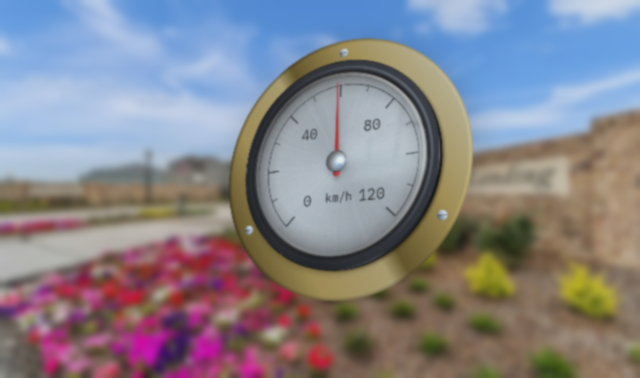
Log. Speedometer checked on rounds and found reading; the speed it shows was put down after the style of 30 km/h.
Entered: 60 km/h
